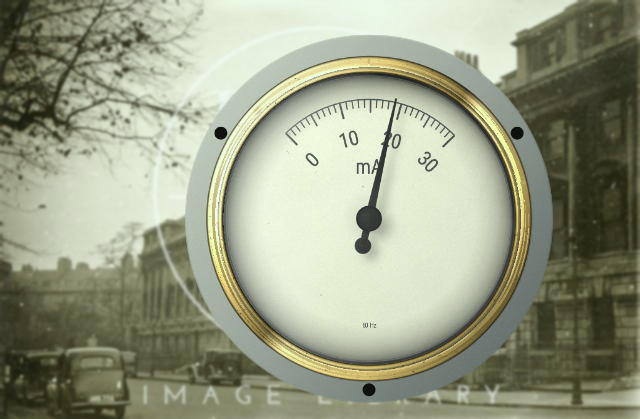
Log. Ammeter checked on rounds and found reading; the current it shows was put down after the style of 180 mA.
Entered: 19 mA
